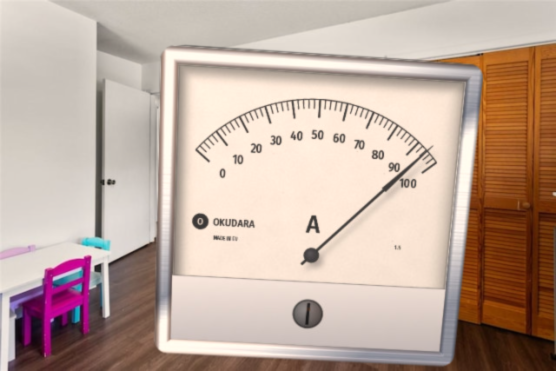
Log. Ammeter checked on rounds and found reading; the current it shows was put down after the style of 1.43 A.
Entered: 94 A
